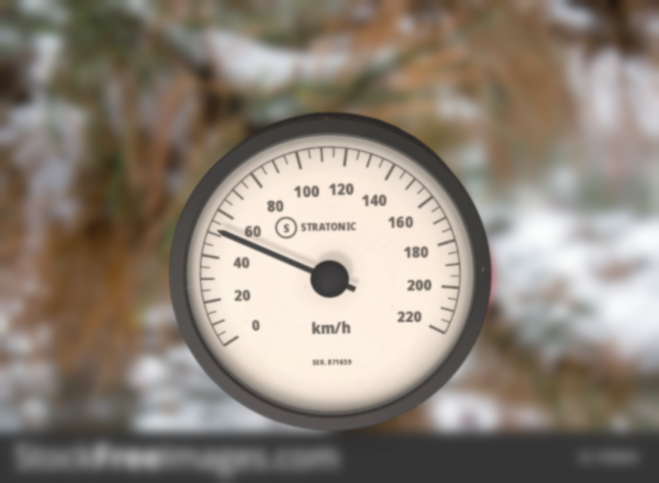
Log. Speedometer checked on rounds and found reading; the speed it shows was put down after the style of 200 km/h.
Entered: 52.5 km/h
